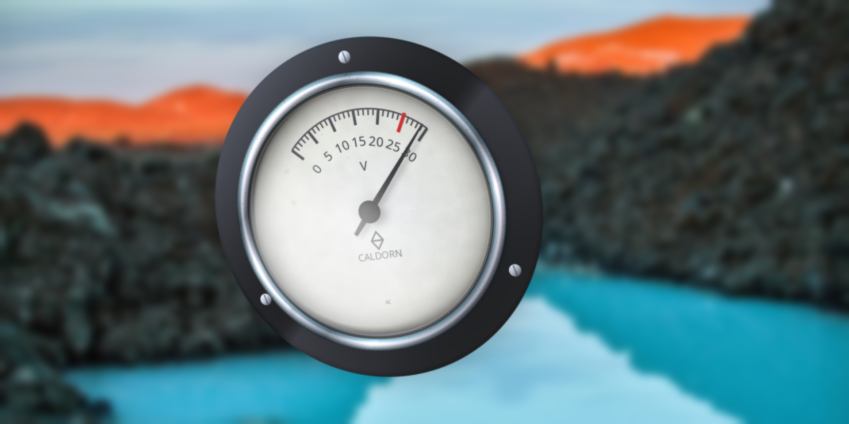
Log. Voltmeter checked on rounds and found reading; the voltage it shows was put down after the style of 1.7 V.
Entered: 29 V
